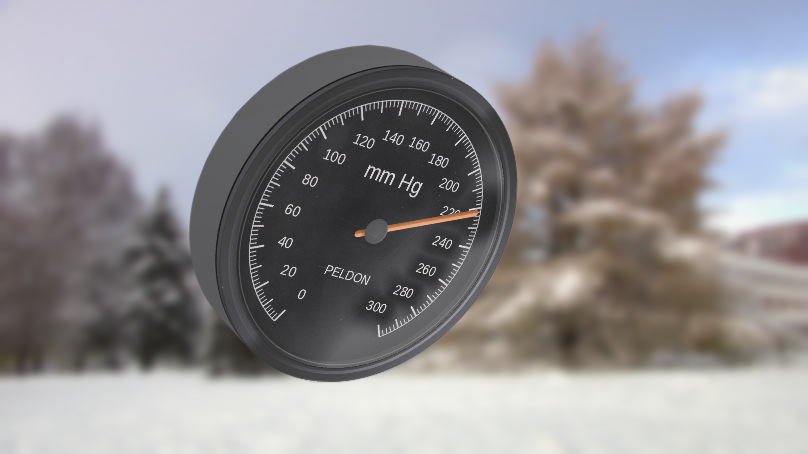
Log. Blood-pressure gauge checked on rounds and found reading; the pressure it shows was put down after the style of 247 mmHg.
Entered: 220 mmHg
